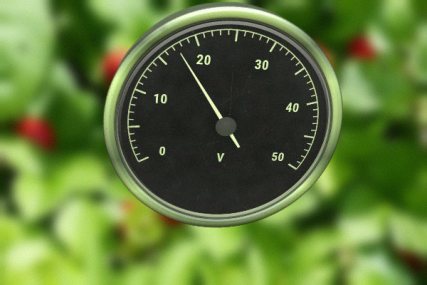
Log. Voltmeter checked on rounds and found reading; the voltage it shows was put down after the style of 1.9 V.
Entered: 17.5 V
